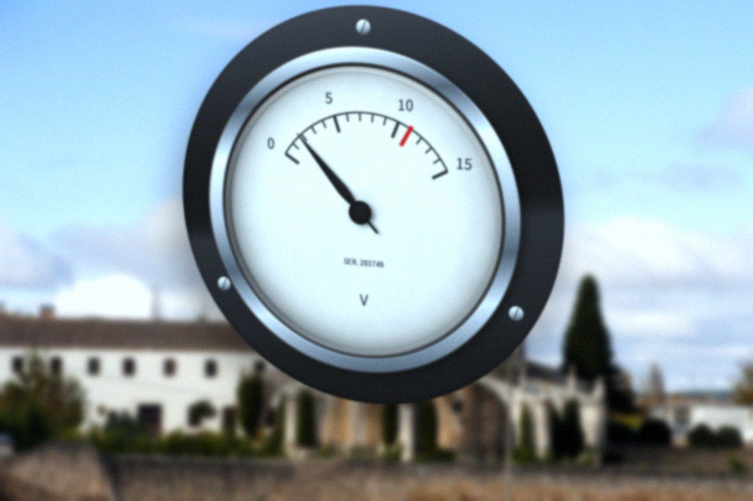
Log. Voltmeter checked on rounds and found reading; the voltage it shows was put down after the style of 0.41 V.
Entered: 2 V
